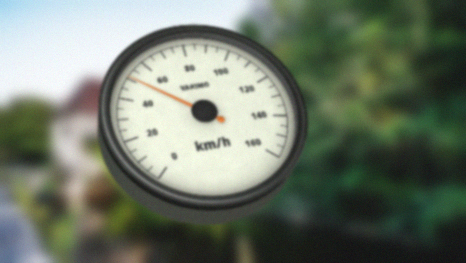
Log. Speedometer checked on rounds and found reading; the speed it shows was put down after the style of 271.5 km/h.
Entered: 50 km/h
